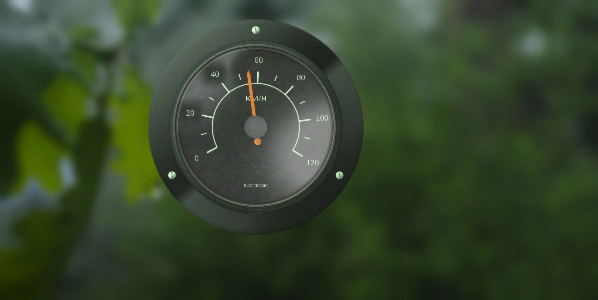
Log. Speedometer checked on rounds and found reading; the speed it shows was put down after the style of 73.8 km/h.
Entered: 55 km/h
